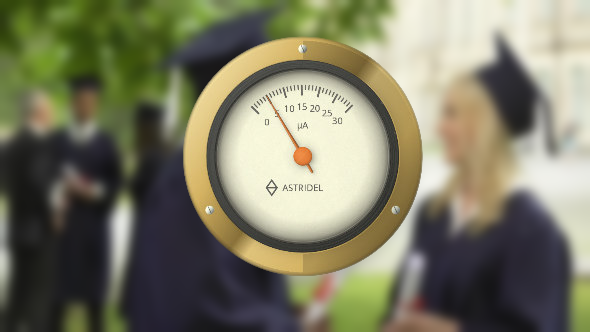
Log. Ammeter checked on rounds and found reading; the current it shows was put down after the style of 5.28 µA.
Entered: 5 µA
